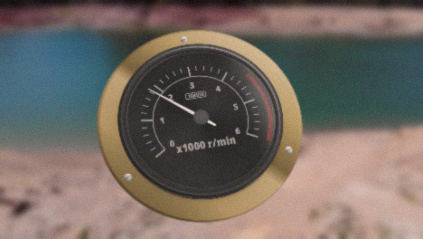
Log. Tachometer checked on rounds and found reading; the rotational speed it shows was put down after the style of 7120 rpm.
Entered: 1800 rpm
